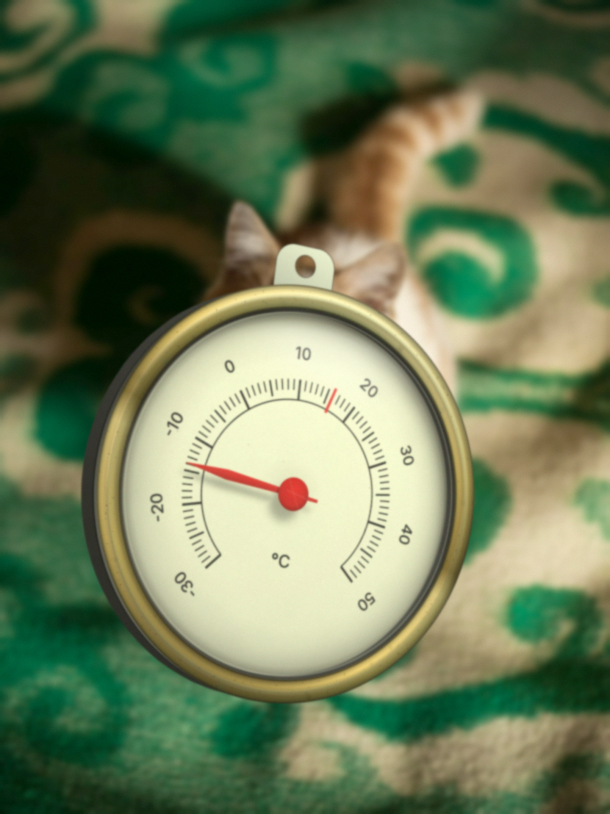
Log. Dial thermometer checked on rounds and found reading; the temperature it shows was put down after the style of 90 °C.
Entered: -14 °C
